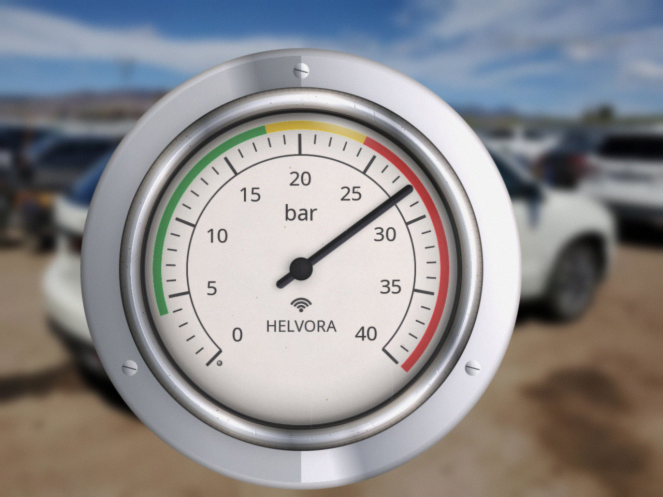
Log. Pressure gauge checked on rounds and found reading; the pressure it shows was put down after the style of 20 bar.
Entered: 28 bar
